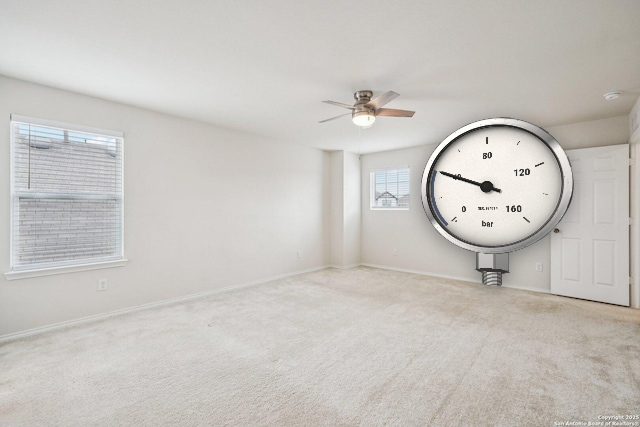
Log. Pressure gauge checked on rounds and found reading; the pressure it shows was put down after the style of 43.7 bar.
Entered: 40 bar
